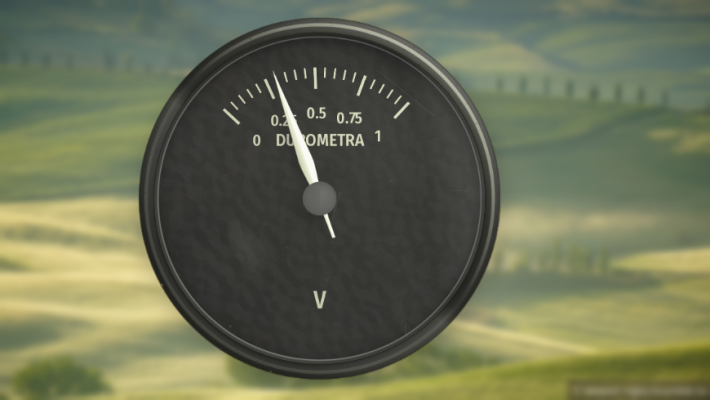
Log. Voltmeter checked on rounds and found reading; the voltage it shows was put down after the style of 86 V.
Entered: 0.3 V
